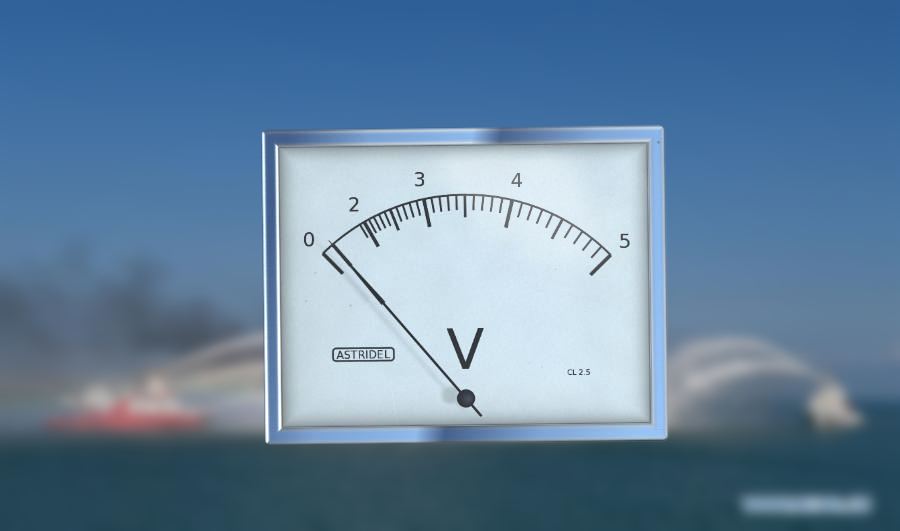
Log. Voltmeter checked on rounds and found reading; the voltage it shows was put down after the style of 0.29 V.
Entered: 1 V
